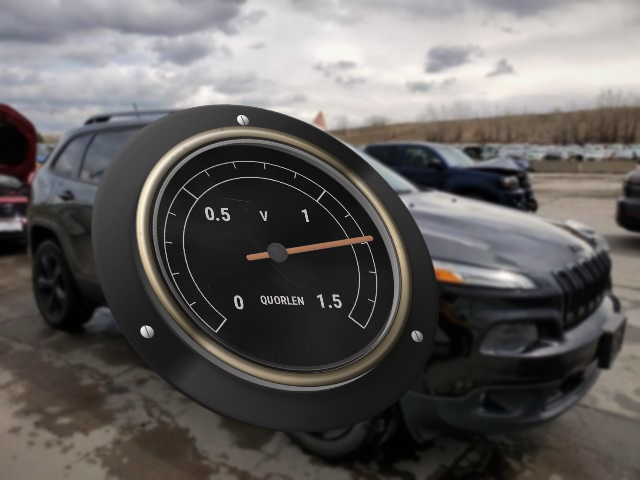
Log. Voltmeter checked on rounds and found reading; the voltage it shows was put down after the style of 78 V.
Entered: 1.2 V
